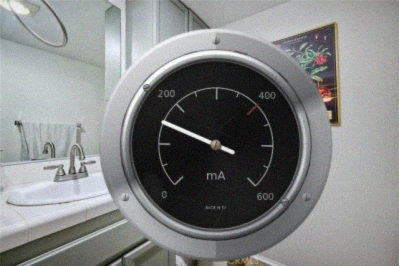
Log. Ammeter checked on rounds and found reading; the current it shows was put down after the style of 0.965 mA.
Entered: 150 mA
